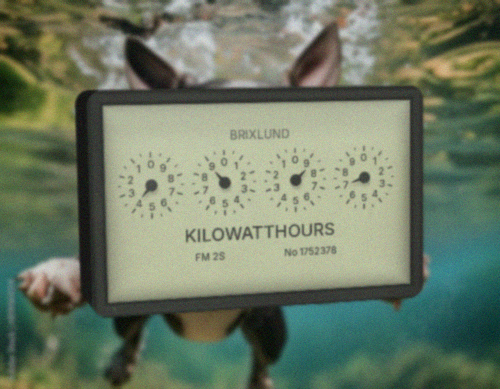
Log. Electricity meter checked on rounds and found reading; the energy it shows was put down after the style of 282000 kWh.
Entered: 3887 kWh
